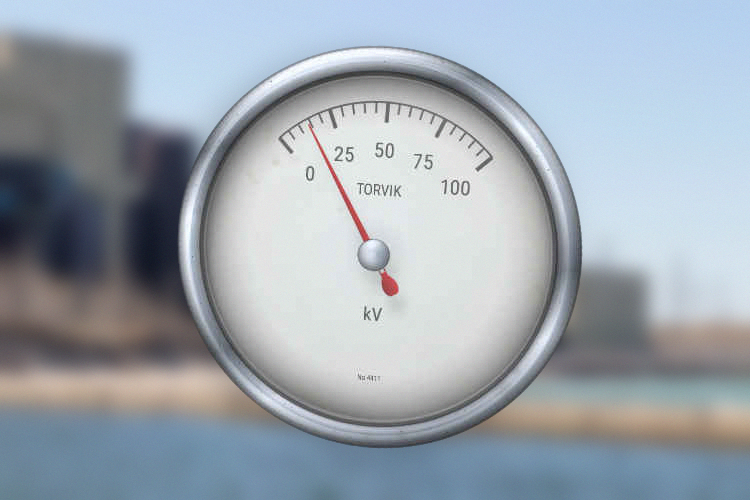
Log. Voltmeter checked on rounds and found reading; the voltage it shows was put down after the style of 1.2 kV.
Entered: 15 kV
